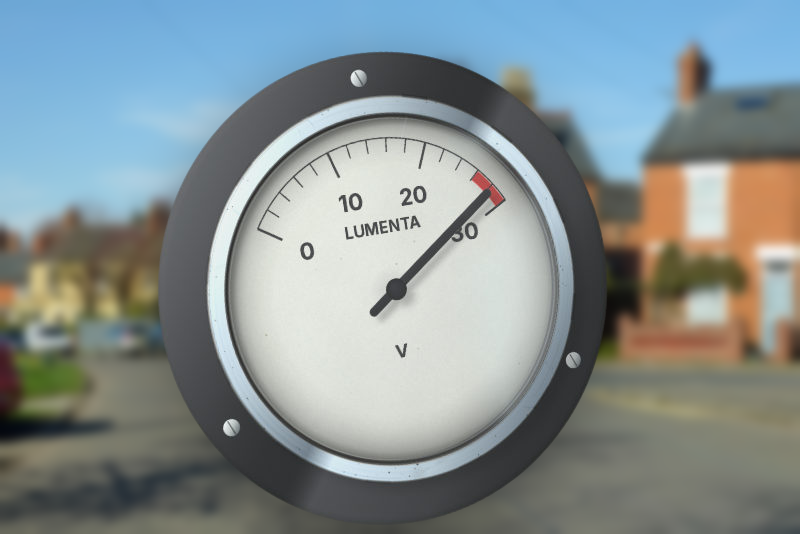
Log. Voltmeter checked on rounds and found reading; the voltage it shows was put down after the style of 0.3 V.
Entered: 28 V
